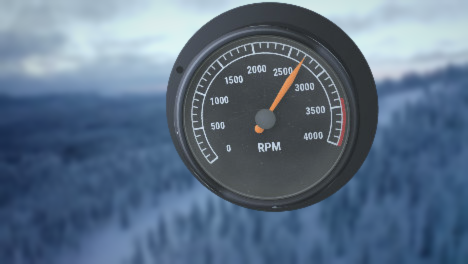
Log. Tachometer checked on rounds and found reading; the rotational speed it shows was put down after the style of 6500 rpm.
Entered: 2700 rpm
